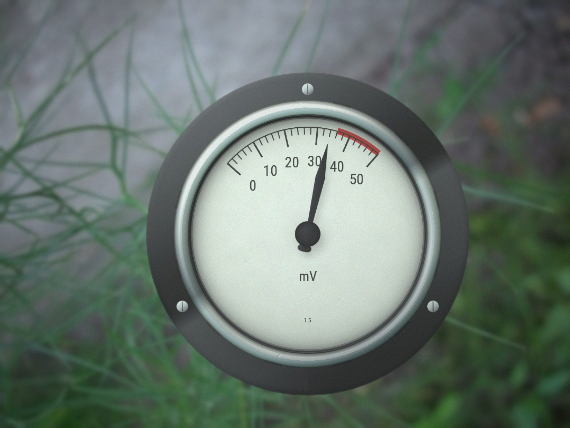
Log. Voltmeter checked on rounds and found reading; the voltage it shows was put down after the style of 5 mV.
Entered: 34 mV
